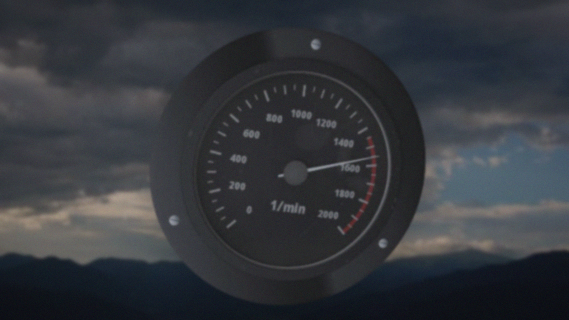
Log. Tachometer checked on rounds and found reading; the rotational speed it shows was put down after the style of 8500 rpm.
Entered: 1550 rpm
